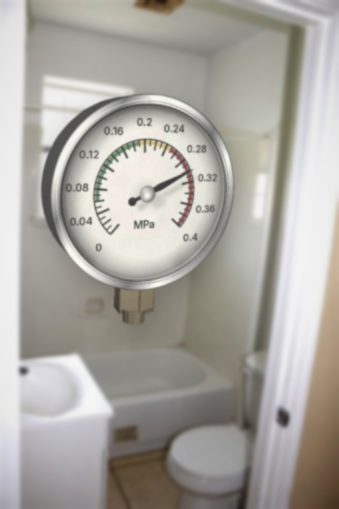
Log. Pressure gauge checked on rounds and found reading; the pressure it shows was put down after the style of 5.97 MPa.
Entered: 0.3 MPa
